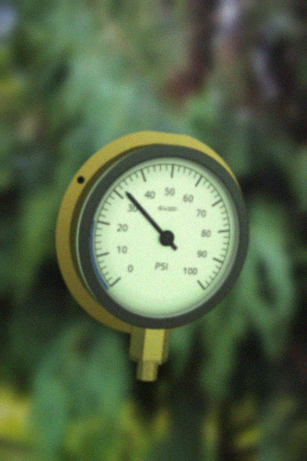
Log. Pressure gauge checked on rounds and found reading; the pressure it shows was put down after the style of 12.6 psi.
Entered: 32 psi
